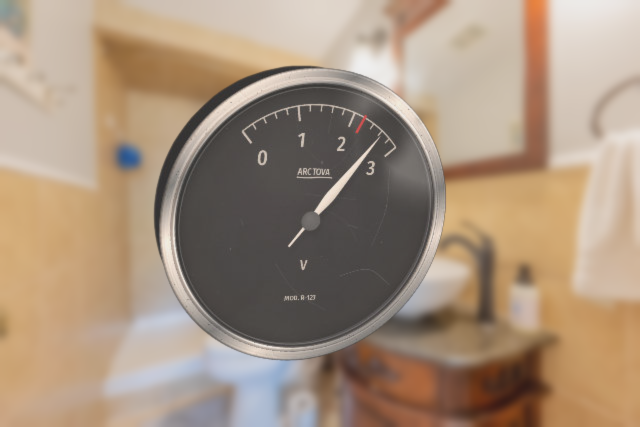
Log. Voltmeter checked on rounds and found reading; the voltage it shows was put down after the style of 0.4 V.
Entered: 2.6 V
